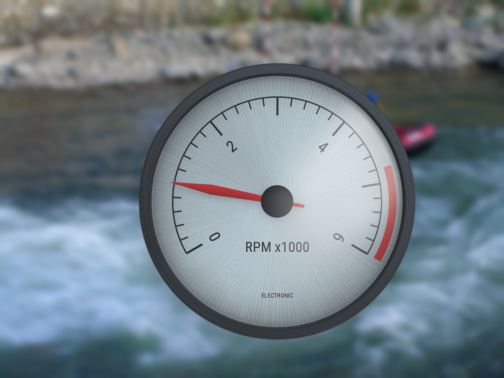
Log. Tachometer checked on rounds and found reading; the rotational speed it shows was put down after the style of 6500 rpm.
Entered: 1000 rpm
